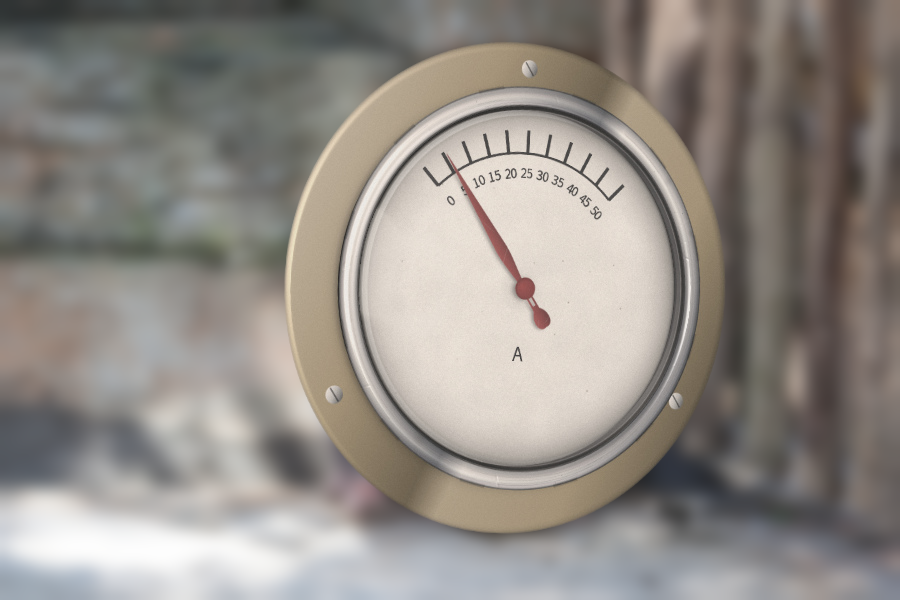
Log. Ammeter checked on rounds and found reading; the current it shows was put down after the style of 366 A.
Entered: 5 A
